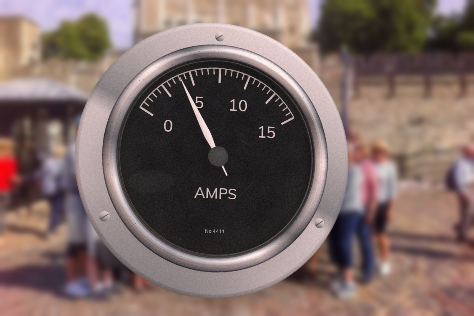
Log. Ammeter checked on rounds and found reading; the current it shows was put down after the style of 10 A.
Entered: 4 A
